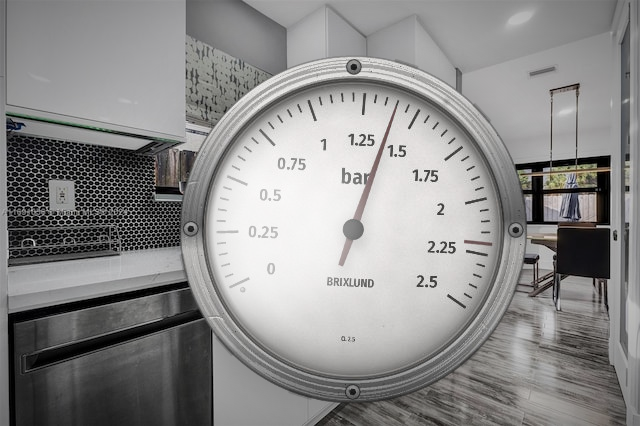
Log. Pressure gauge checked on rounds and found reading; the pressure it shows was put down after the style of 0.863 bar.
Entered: 1.4 bar
